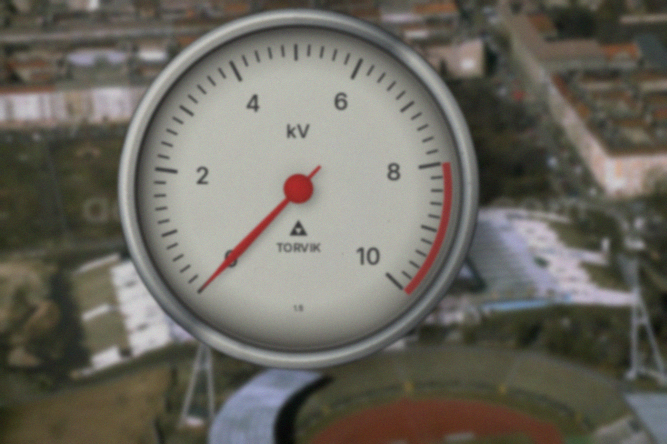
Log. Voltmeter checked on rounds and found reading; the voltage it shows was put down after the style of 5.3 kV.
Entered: 0 kV
